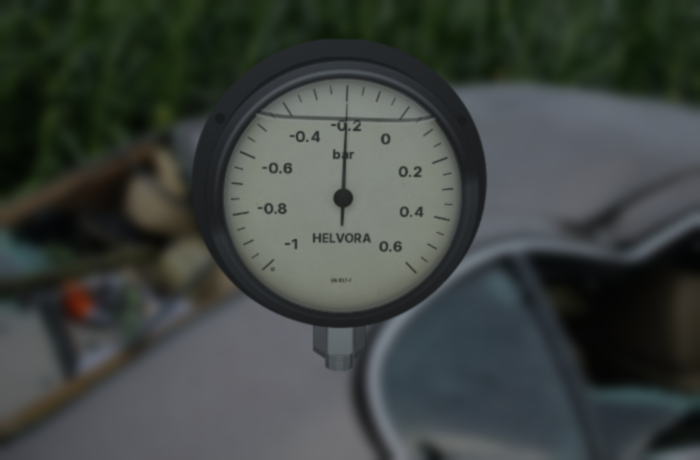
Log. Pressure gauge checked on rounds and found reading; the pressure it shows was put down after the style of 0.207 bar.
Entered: -0.2 bar
